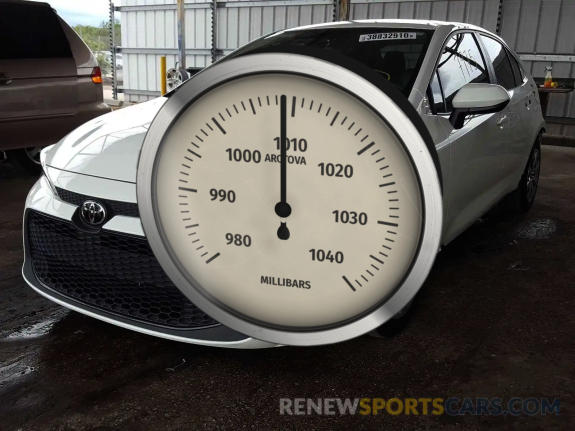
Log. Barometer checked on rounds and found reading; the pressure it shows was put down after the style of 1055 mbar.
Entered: 1009 mbar
